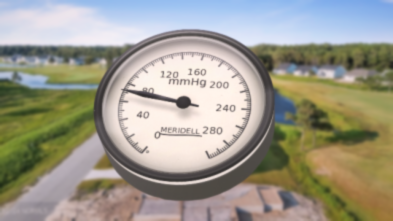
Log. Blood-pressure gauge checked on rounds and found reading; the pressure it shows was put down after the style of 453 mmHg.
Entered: 70 mmHg
